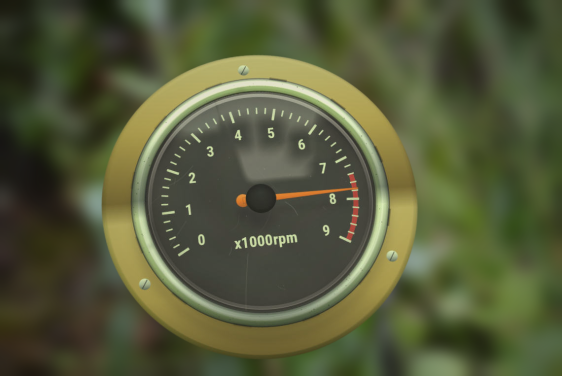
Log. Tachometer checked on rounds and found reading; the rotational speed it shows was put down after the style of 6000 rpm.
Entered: 7800 rpm
